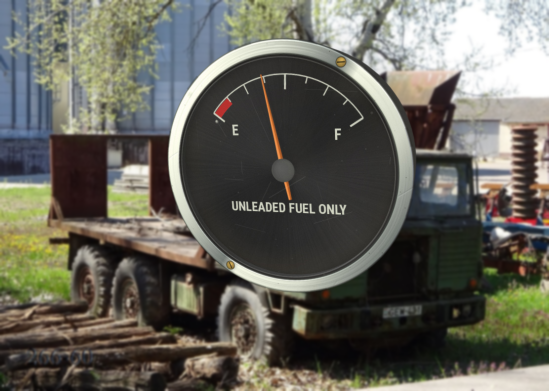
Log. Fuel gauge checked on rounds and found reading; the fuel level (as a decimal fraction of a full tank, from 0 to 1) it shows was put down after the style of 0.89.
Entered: 0.375
